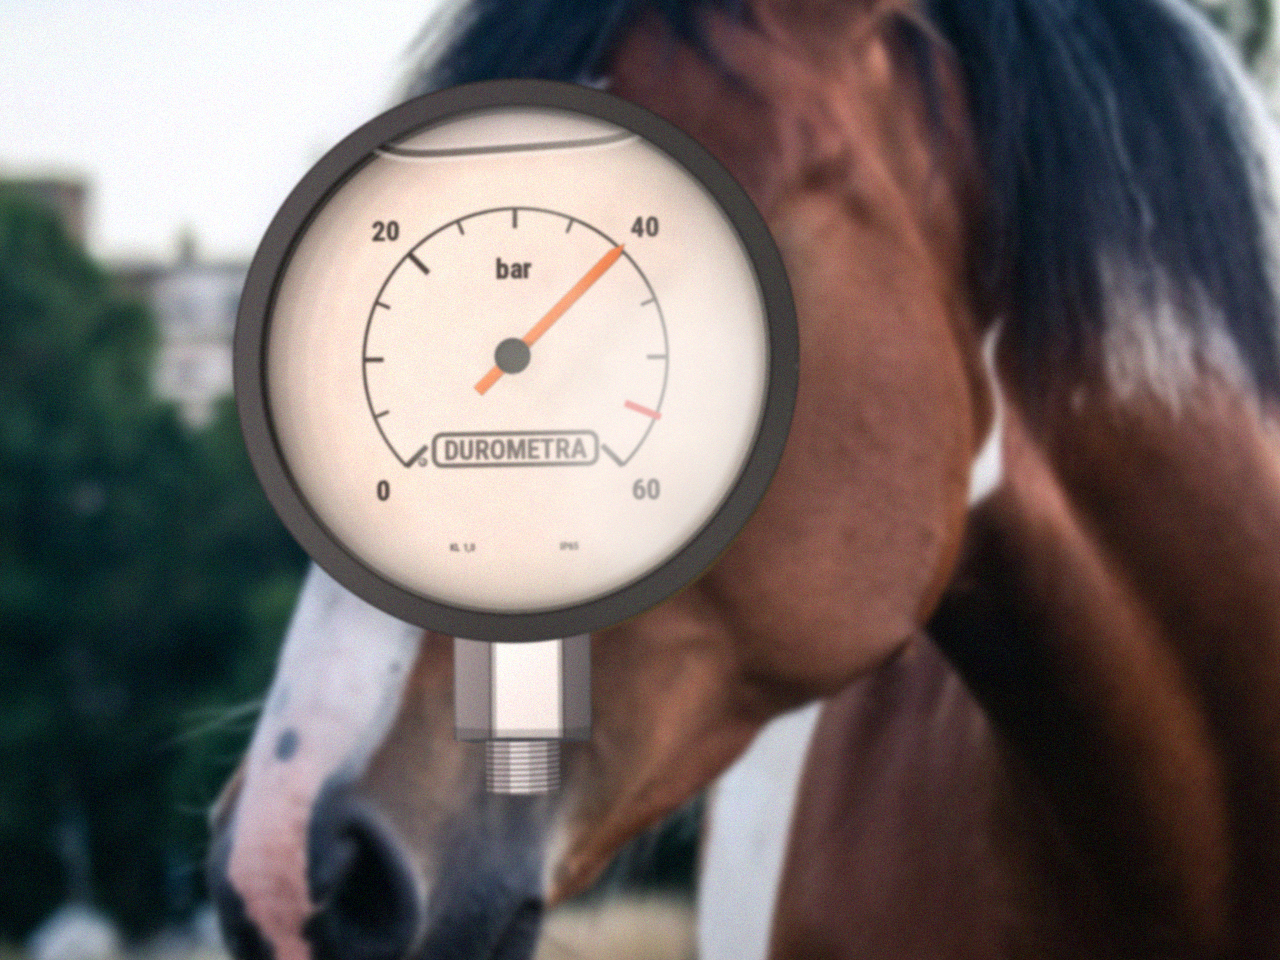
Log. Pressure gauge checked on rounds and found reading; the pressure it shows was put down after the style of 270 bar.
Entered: 40 bar
